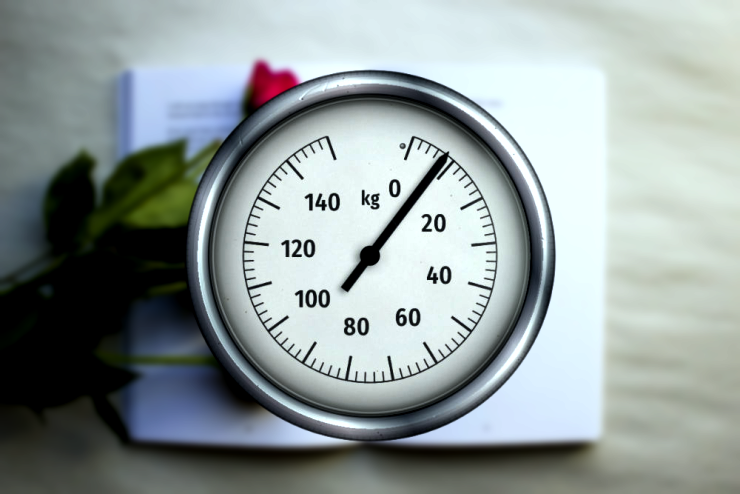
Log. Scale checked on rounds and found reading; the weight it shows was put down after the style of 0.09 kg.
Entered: 8 kg
